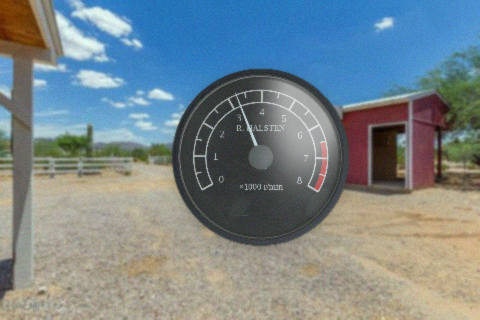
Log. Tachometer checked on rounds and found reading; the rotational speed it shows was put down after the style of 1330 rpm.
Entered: 3250 rpm
